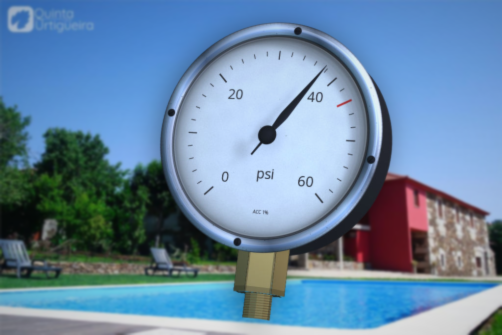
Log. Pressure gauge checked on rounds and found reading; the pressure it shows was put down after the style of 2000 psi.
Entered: 38 psi
